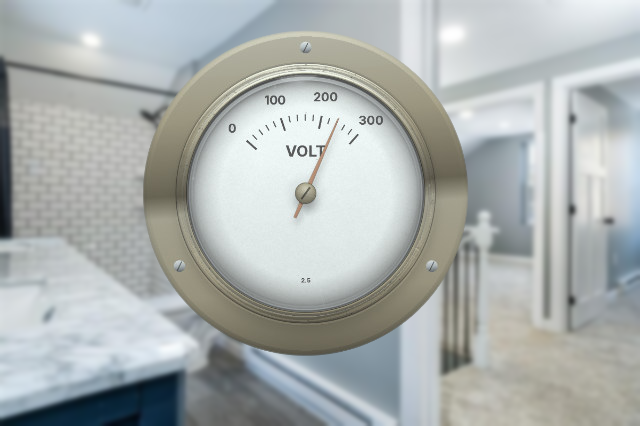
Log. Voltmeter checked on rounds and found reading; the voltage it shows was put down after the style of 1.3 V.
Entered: 240 V
